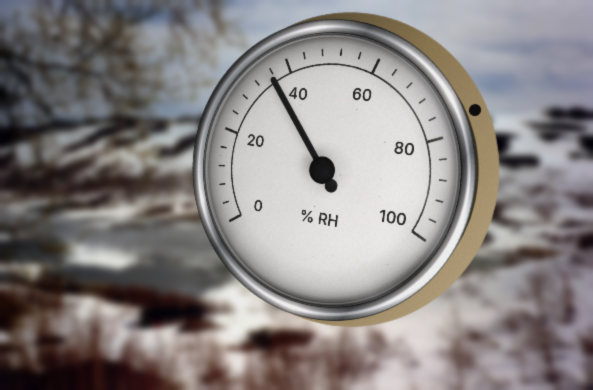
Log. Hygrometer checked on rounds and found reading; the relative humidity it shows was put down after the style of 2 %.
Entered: 36 %
